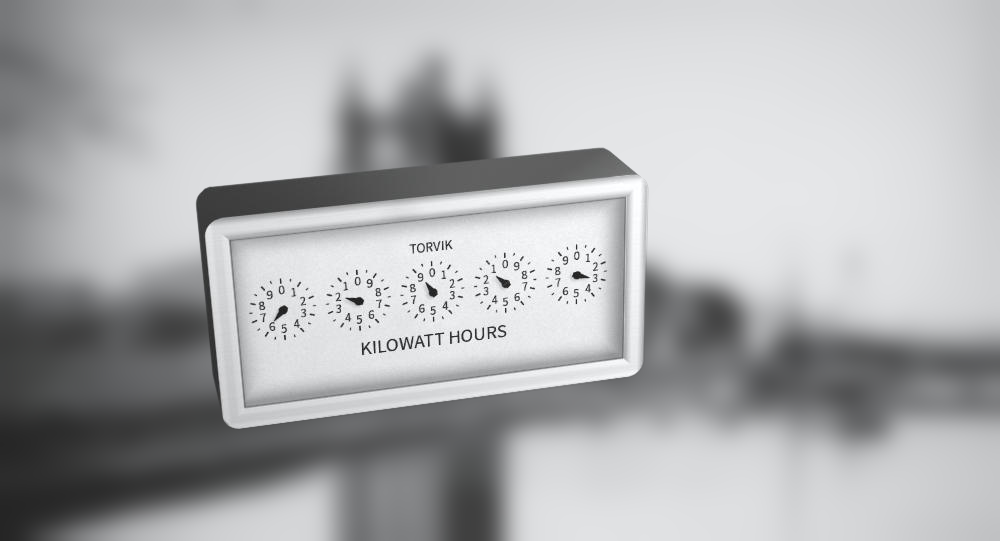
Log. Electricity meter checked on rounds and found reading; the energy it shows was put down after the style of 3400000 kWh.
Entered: 61913 kWh
